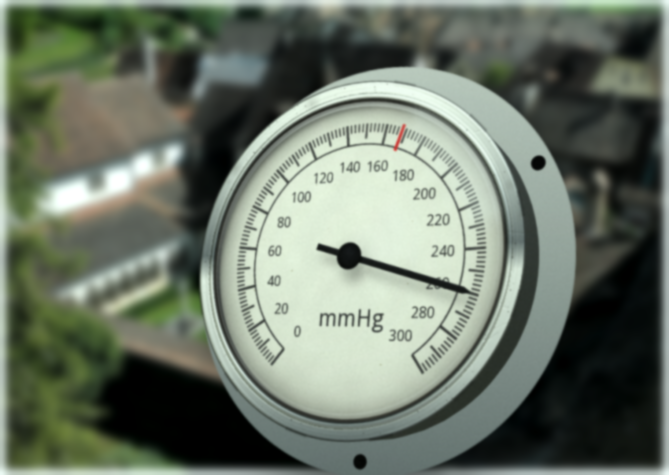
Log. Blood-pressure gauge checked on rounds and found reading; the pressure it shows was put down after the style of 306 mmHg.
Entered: 260 mmHg
